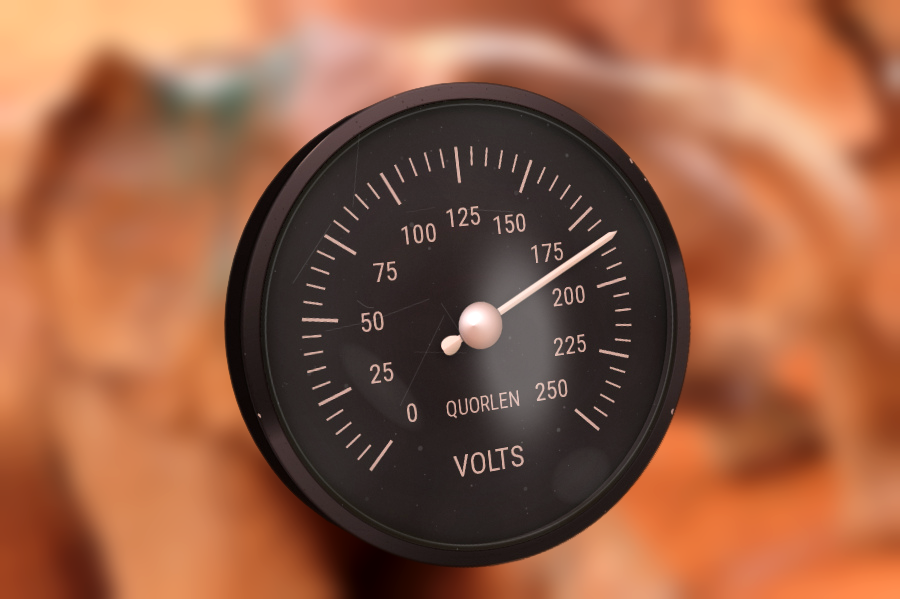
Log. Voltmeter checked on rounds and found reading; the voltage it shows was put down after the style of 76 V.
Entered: 185 V
